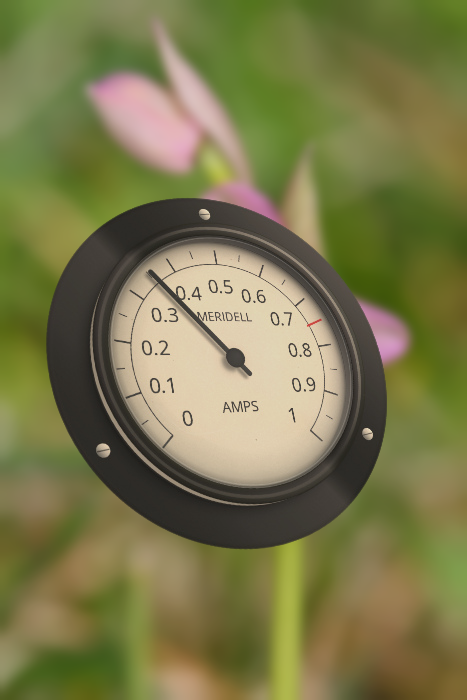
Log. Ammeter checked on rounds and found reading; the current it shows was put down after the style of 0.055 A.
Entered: 0.35 A
